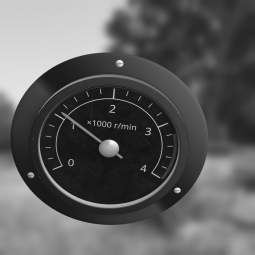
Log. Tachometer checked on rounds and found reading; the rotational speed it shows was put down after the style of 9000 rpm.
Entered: 1100 rpm
